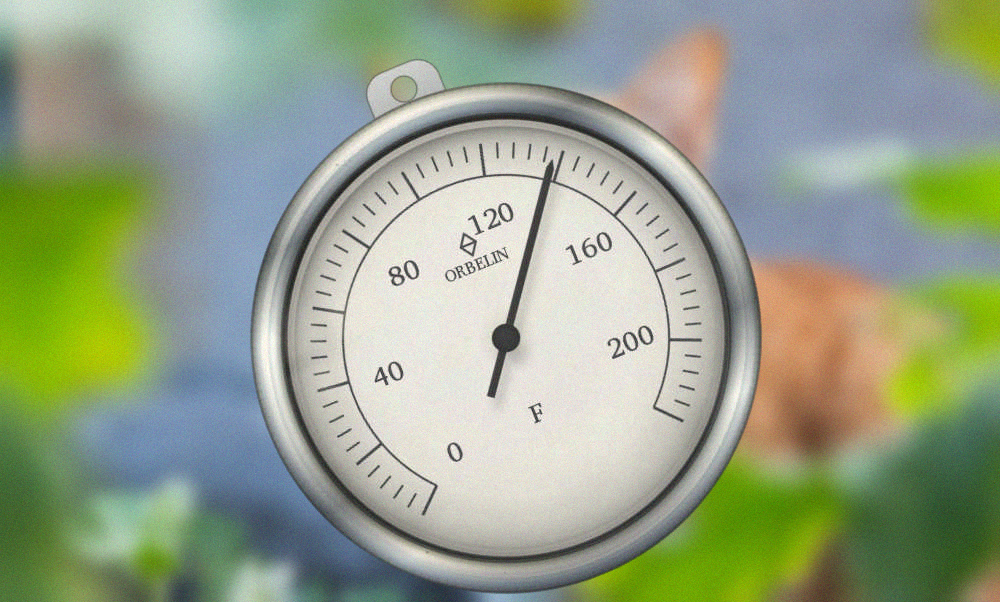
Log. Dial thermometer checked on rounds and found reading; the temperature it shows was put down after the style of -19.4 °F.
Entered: 138 °F
